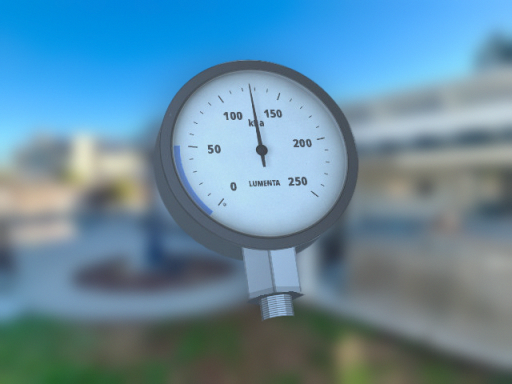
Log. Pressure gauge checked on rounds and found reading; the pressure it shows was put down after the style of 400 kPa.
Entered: 125 kPa
